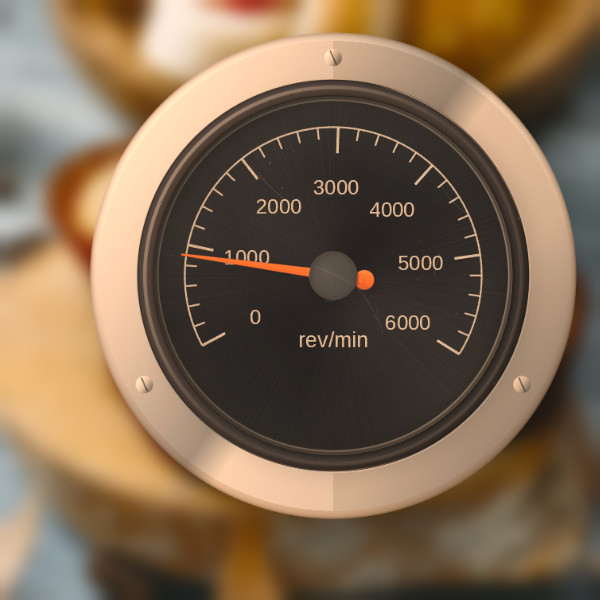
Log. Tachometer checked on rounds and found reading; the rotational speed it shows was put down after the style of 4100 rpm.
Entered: 900 rpm
